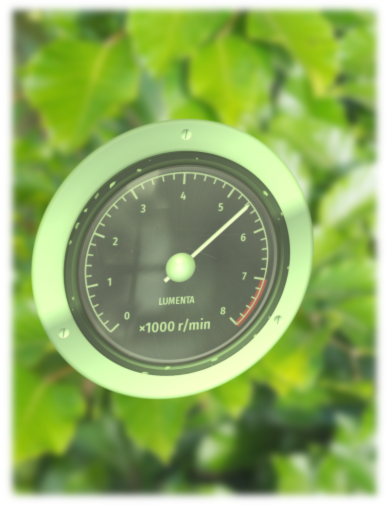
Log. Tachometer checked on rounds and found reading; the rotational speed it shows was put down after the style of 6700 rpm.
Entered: 5400 rpm
